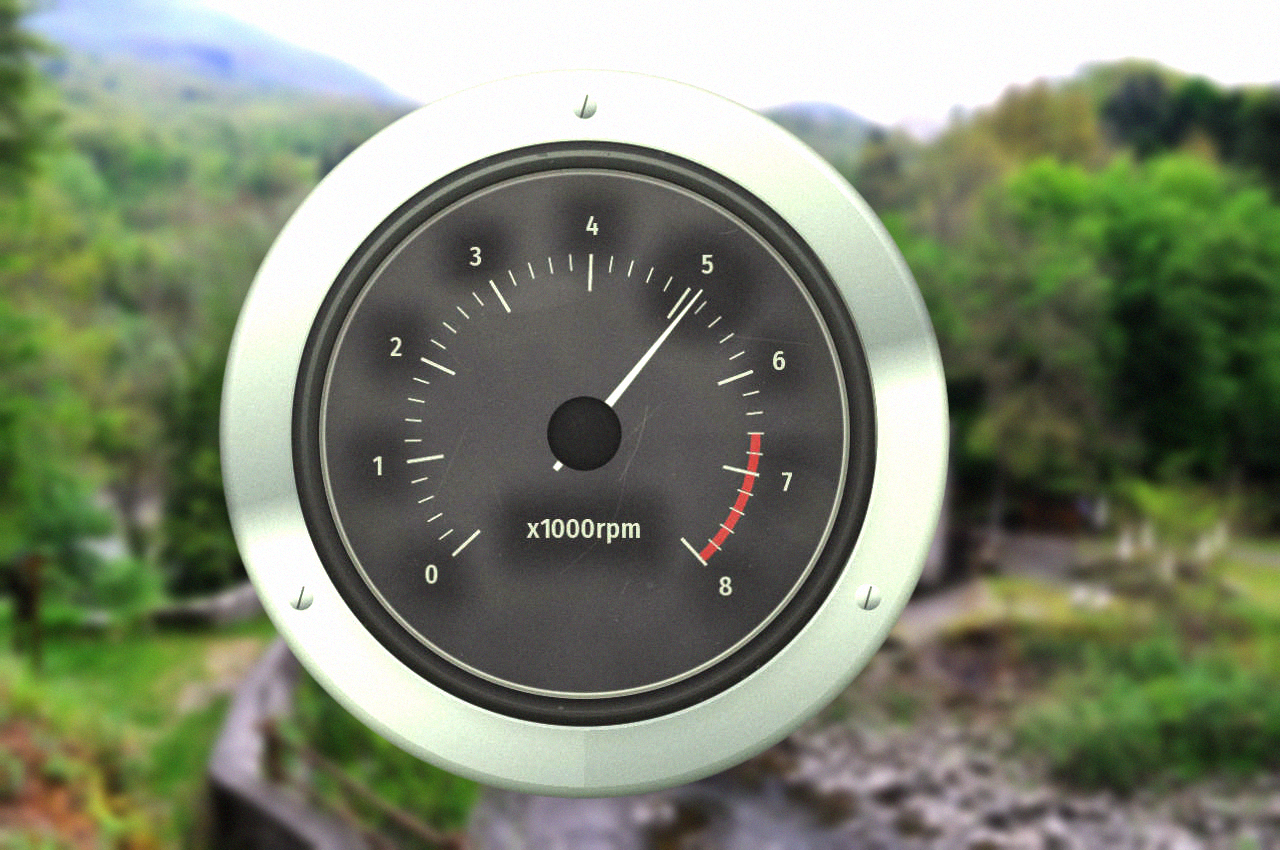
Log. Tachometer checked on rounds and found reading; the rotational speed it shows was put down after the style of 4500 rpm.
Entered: 5100 rpm
